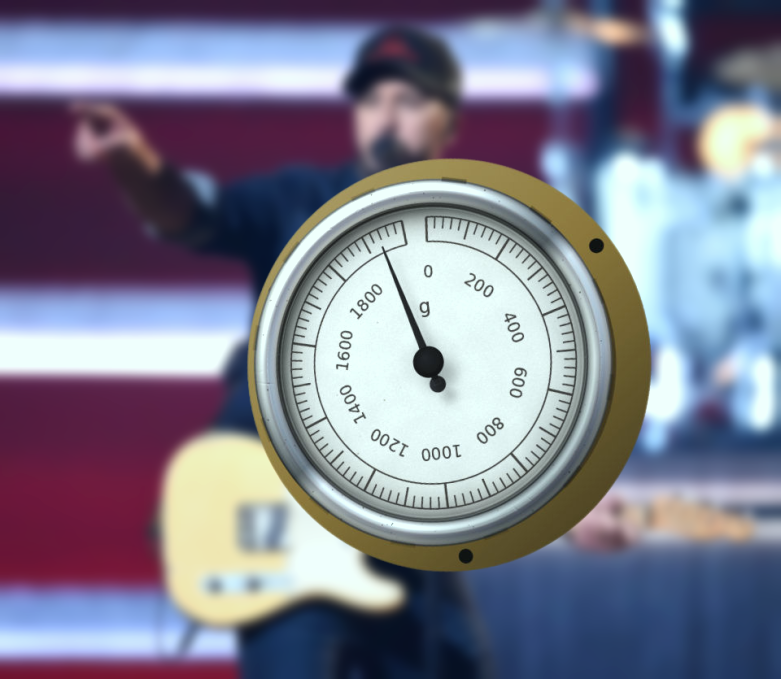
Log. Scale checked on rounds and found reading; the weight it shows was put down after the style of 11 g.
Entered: 1940 g
